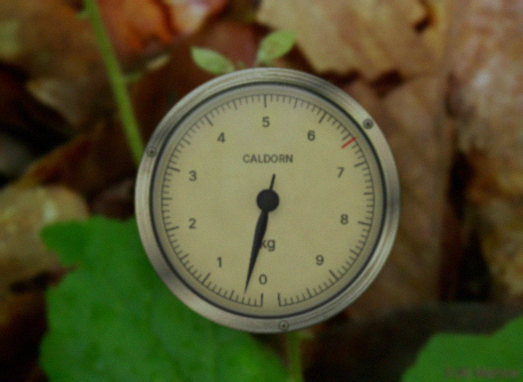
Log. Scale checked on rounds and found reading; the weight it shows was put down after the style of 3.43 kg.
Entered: 0.3 kg
